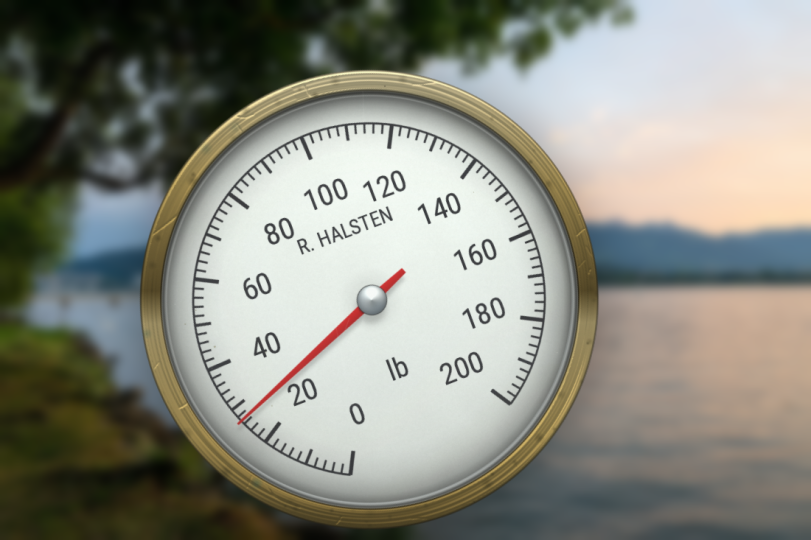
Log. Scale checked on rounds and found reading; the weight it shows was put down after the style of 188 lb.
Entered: 27 lb
